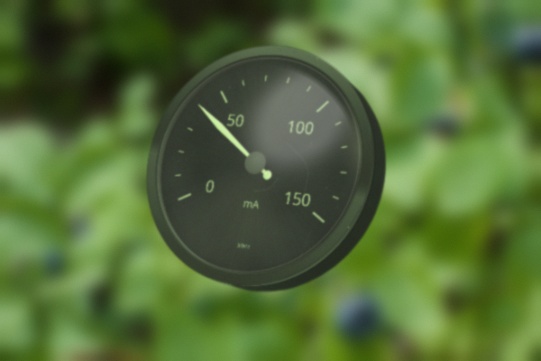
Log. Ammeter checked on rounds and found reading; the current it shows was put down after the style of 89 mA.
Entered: 40 mA
